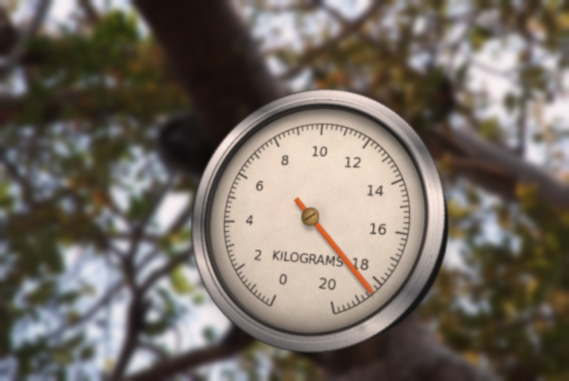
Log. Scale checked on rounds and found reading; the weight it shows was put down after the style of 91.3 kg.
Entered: 18.4 kg
